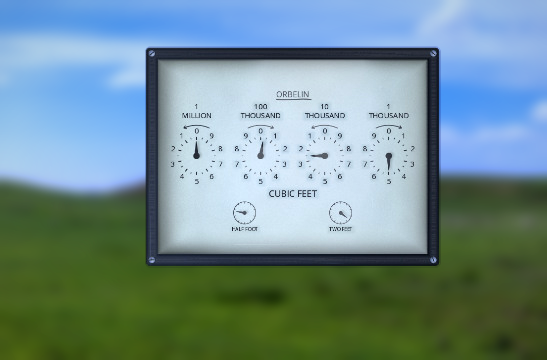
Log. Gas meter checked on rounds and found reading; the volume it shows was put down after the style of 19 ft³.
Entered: 2500 ft³
